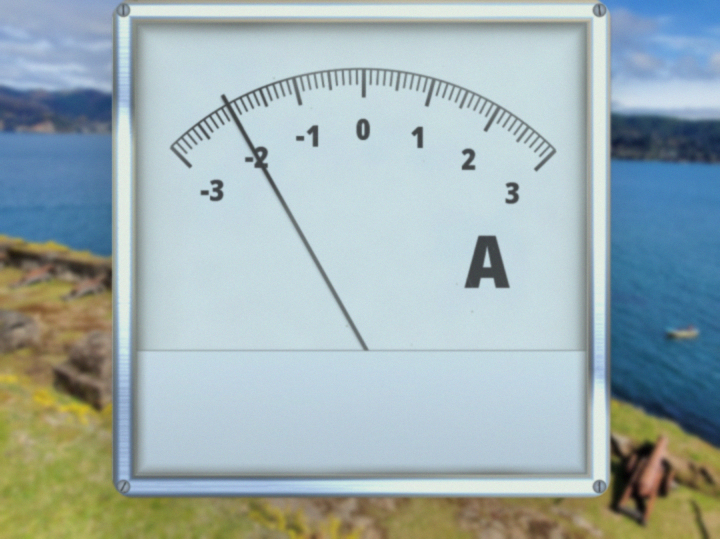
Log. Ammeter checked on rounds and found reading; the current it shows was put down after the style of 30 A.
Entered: -2 A
